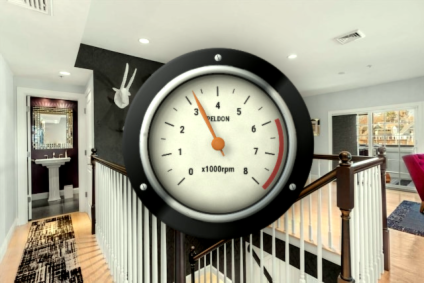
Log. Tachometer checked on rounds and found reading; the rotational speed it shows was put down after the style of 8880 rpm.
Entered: 3250 rpm
